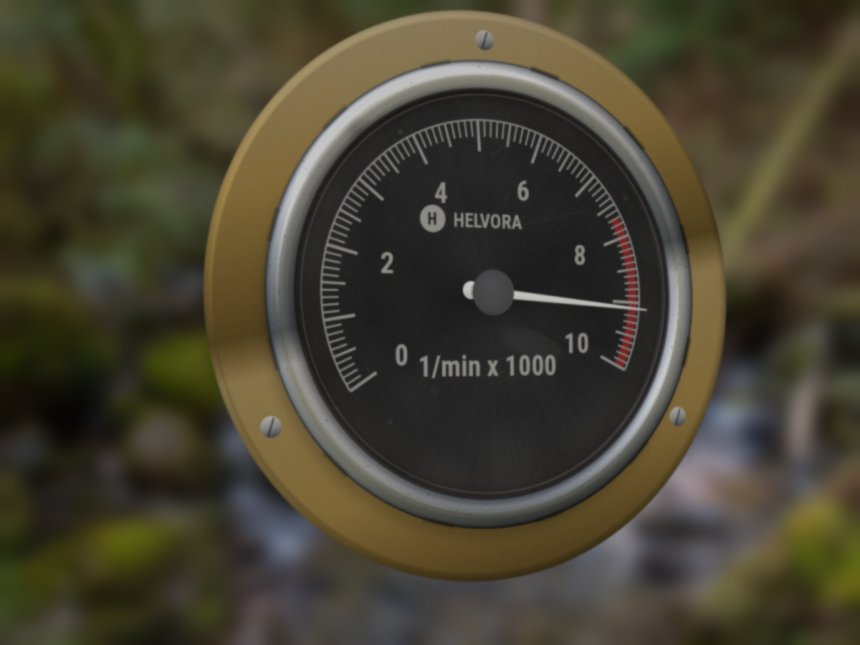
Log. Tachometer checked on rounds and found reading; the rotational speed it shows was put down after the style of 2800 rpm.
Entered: 9100 rpm
